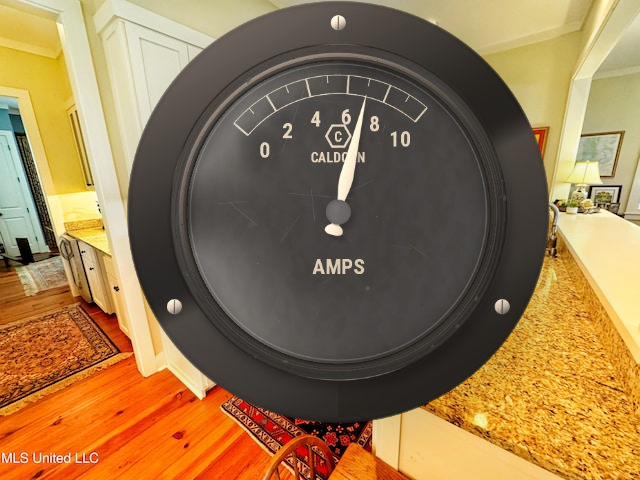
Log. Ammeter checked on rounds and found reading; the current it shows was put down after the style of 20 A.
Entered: 7 A
